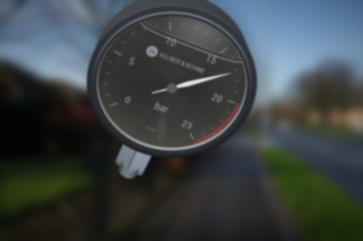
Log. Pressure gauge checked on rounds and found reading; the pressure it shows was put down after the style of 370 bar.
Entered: 17 bar
